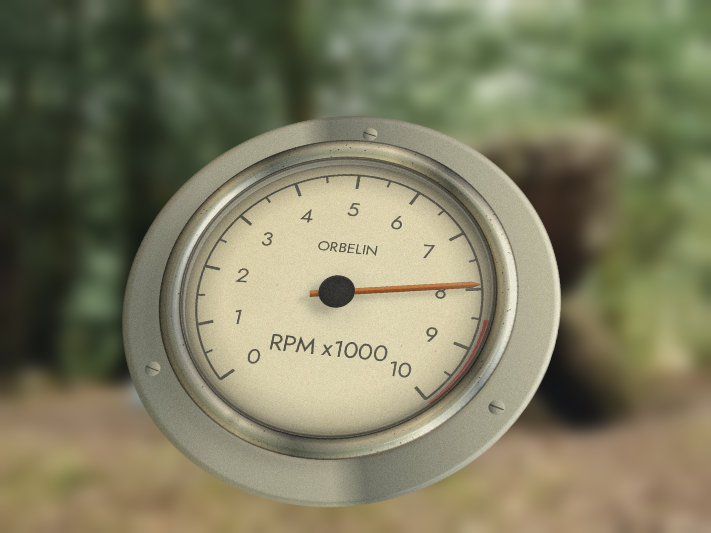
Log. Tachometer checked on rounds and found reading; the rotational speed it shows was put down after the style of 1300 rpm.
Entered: 8000 rpm
